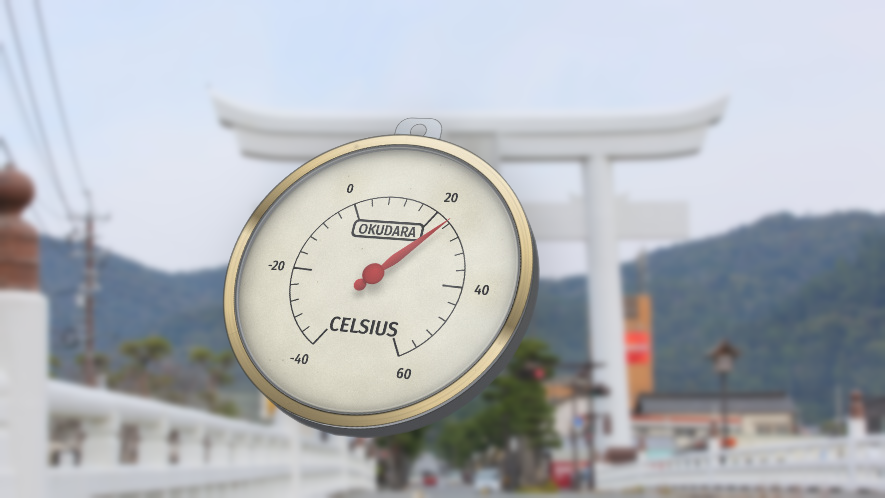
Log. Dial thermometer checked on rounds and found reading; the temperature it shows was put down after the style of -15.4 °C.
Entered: 24 °C
